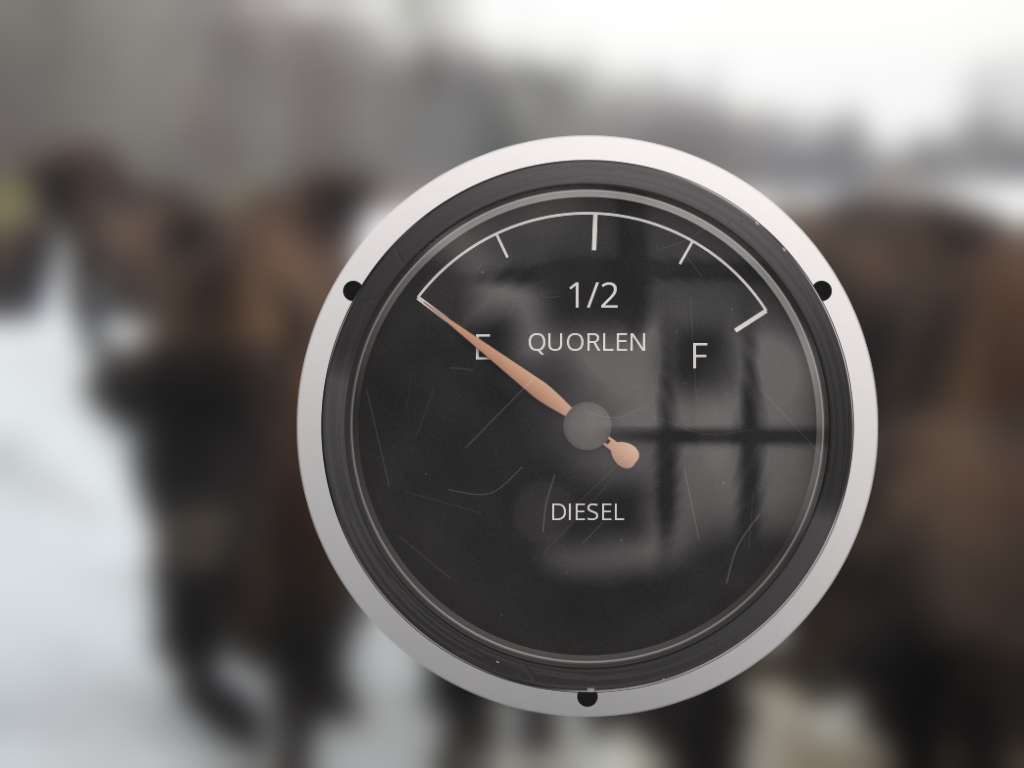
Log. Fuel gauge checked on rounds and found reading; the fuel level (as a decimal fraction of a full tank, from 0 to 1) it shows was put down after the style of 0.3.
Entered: 0
